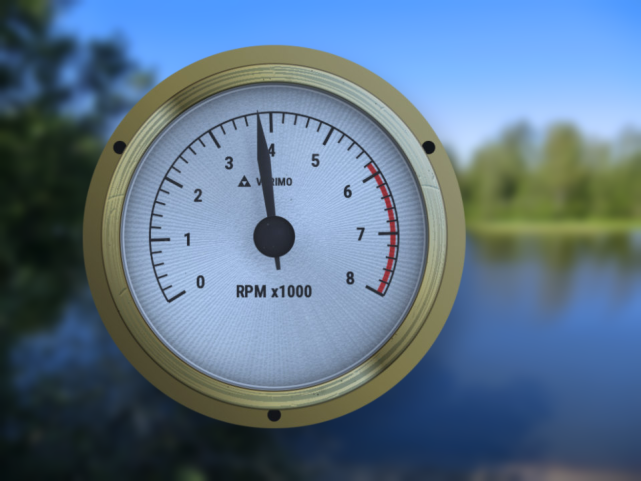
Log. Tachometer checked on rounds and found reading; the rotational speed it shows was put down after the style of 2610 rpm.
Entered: 3800 rpm
